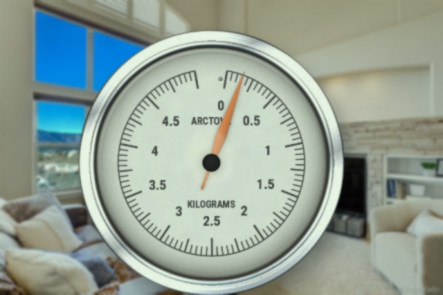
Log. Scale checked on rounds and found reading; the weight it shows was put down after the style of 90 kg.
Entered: 0.15 kg
